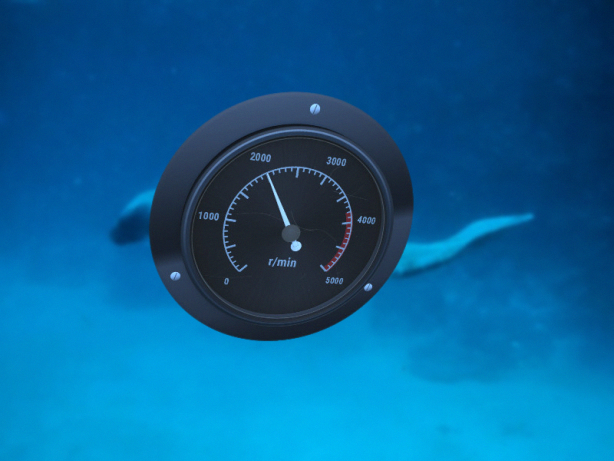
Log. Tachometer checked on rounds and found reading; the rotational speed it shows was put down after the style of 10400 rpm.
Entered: 2000 rpm
